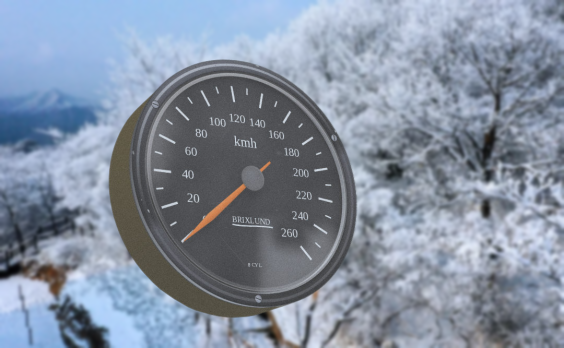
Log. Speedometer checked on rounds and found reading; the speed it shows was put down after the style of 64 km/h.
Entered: 0 km/h
